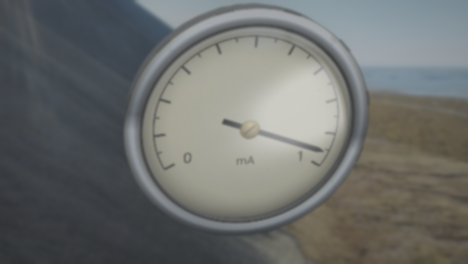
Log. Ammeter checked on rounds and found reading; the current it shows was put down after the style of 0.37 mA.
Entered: 0.95 mA
